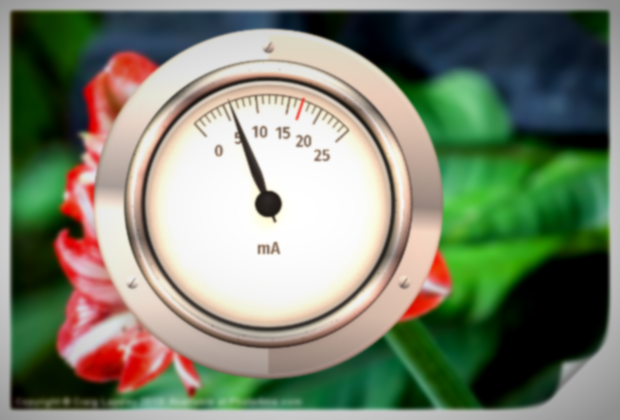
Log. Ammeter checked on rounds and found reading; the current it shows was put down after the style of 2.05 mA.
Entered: 6 mA
